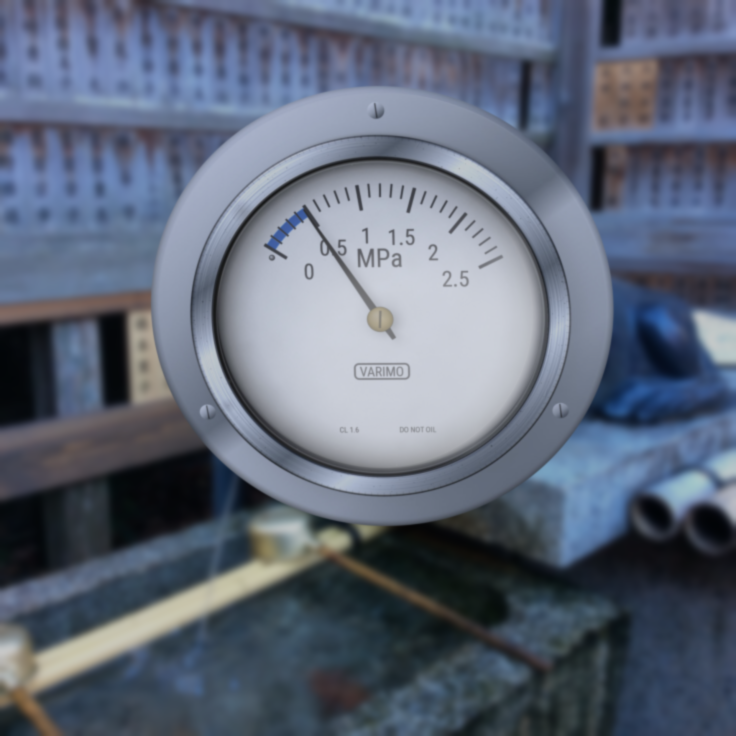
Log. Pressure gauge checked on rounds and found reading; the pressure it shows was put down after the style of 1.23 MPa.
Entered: 0.5 MPa
